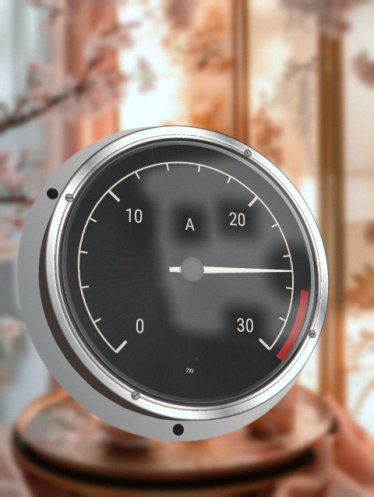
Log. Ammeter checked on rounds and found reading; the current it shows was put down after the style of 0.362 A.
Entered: 25 A
